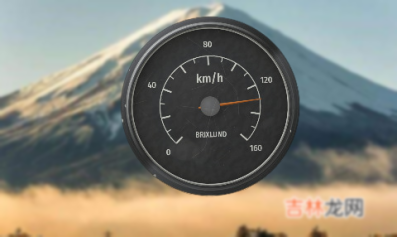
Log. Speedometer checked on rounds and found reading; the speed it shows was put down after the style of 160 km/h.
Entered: 130 km/h
